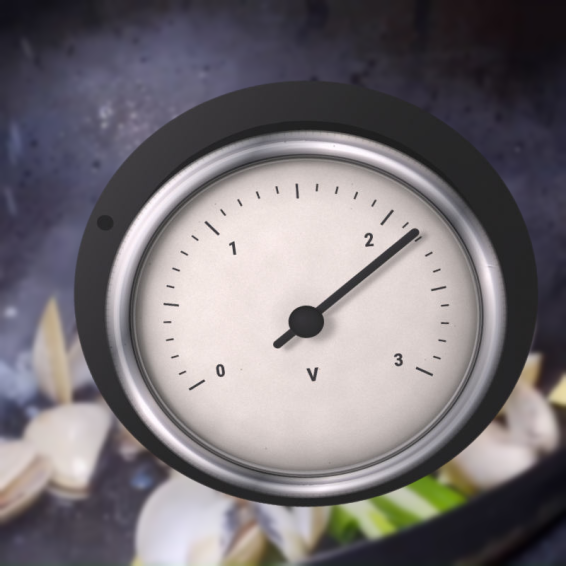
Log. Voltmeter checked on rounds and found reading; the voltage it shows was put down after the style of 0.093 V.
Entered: 2.15 V
